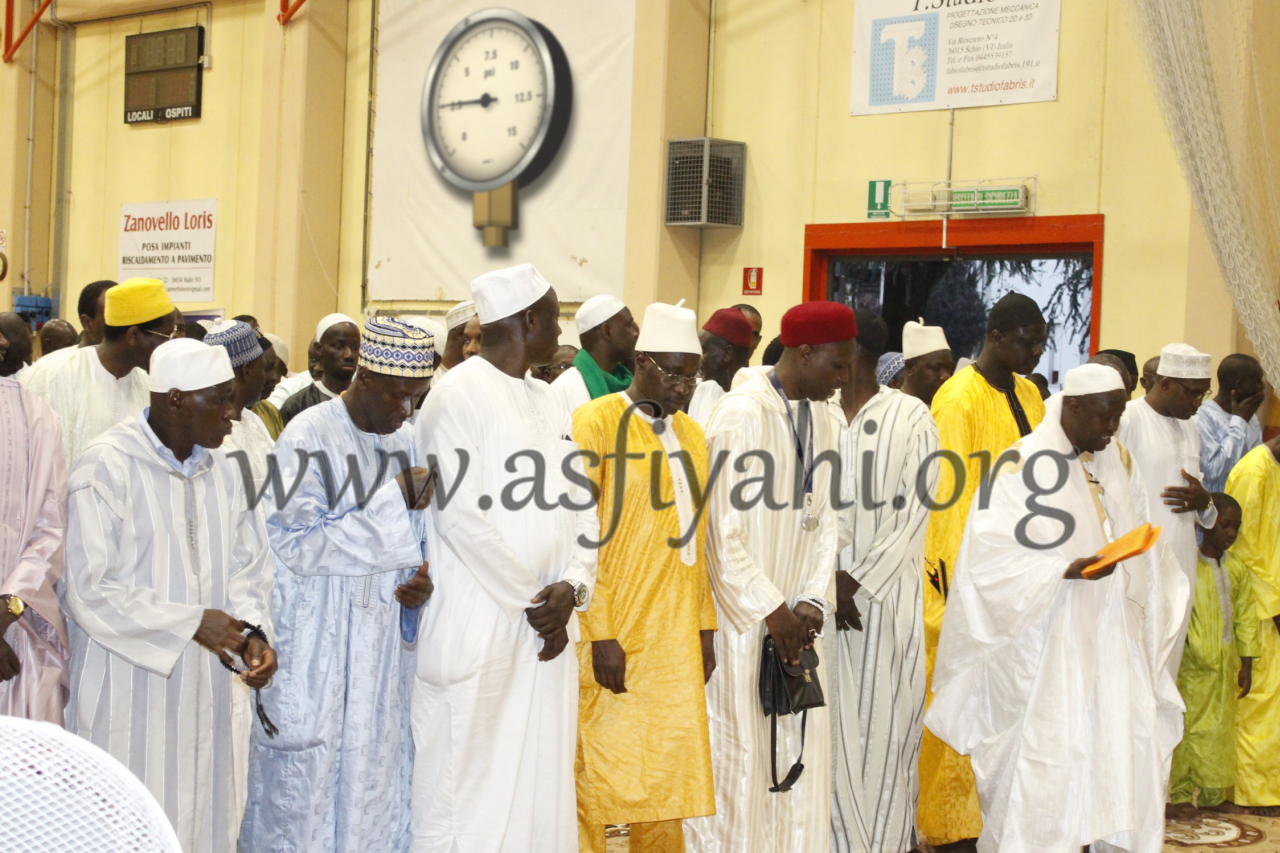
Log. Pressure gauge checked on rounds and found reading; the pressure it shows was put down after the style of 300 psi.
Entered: 2.5 psi
